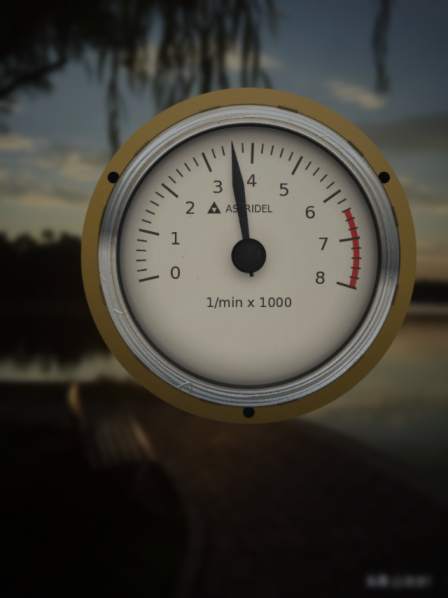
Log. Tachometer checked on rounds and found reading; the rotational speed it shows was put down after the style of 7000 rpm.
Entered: 3600 rpm
